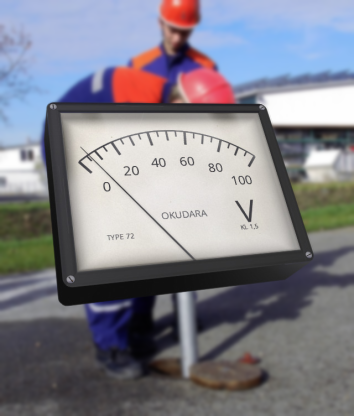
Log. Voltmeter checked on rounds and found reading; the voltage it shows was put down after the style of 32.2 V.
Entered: 5 V
